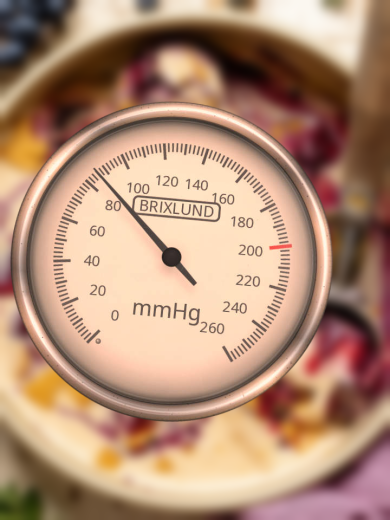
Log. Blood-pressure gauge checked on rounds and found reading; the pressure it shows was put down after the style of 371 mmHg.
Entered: 86 mmHg
